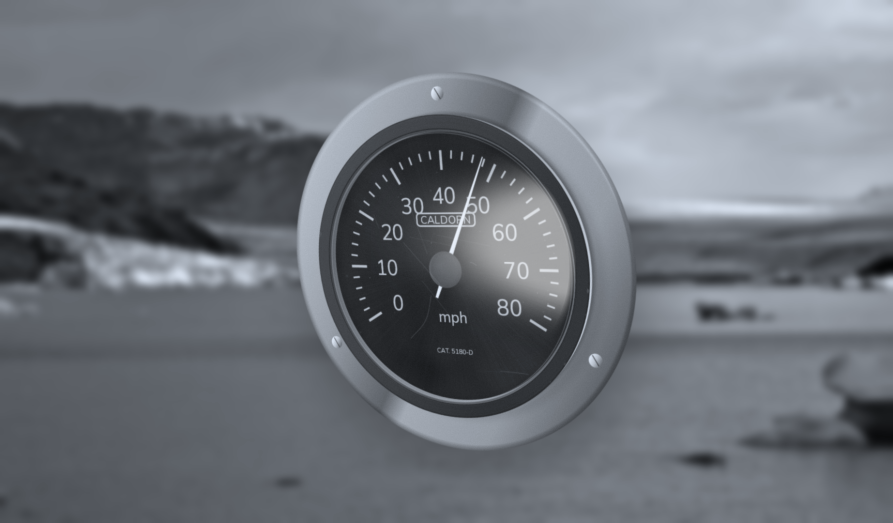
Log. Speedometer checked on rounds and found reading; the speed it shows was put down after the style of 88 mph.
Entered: 48 mph
